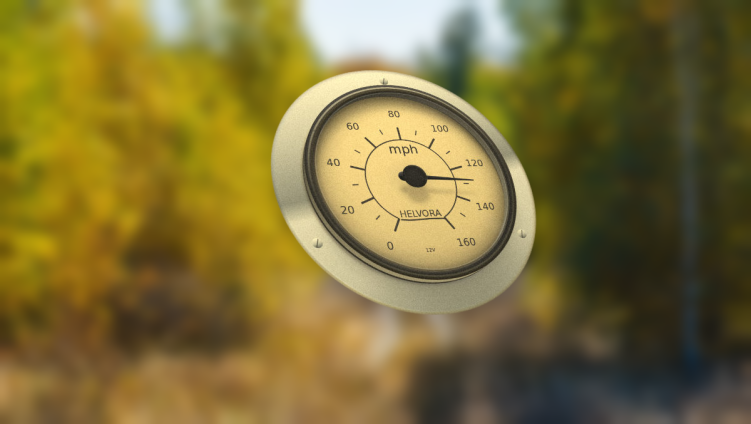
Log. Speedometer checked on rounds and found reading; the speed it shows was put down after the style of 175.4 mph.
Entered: 130 mph
